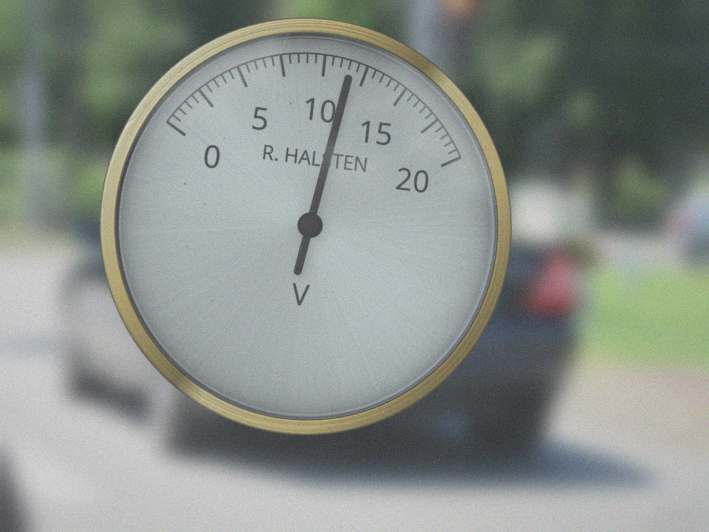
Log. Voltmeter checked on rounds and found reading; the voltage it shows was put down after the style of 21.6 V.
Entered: 11.5 V
